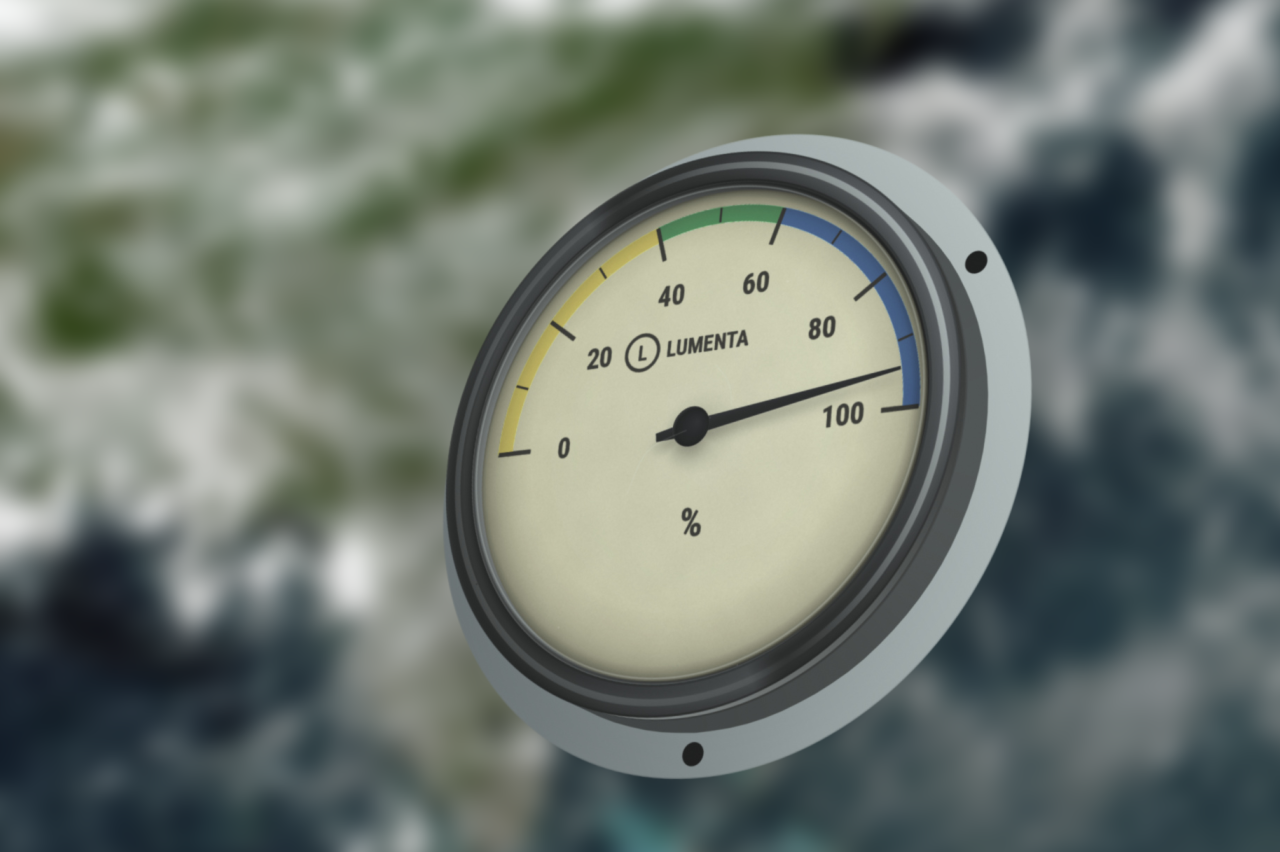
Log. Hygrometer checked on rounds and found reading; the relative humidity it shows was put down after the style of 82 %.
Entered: 95 %
